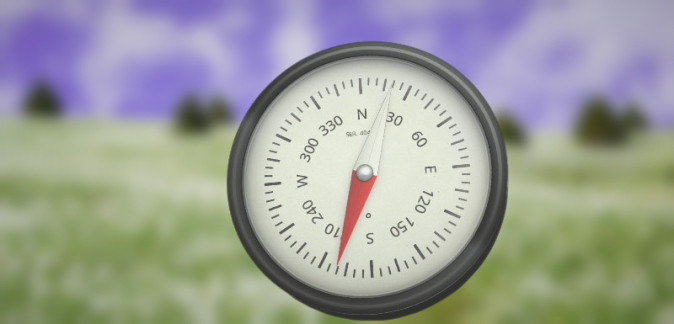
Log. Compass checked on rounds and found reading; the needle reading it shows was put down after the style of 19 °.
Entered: 200 °
